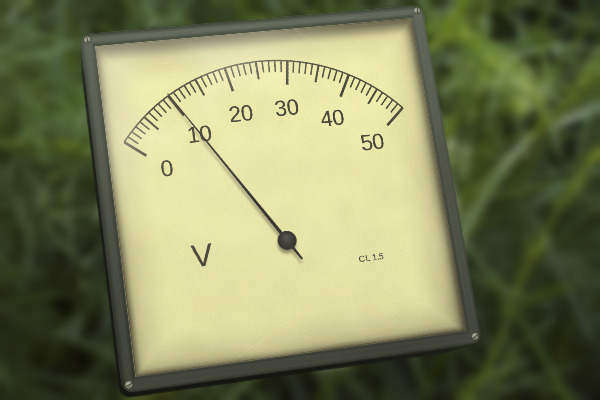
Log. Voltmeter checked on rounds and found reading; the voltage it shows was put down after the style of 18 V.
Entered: 10 V
